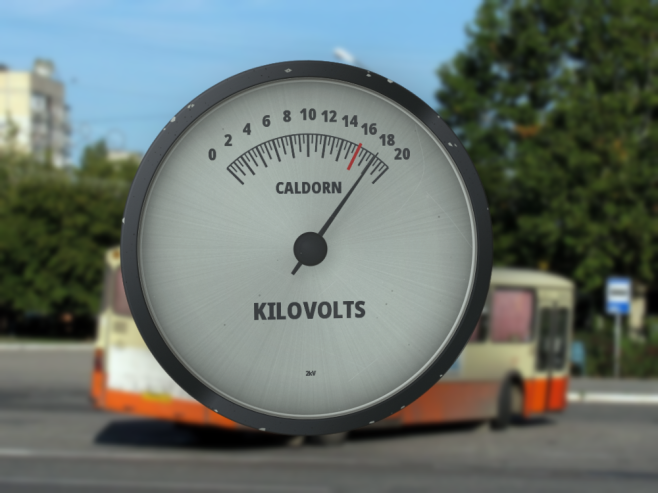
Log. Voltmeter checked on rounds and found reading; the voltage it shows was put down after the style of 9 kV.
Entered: 18 kV
